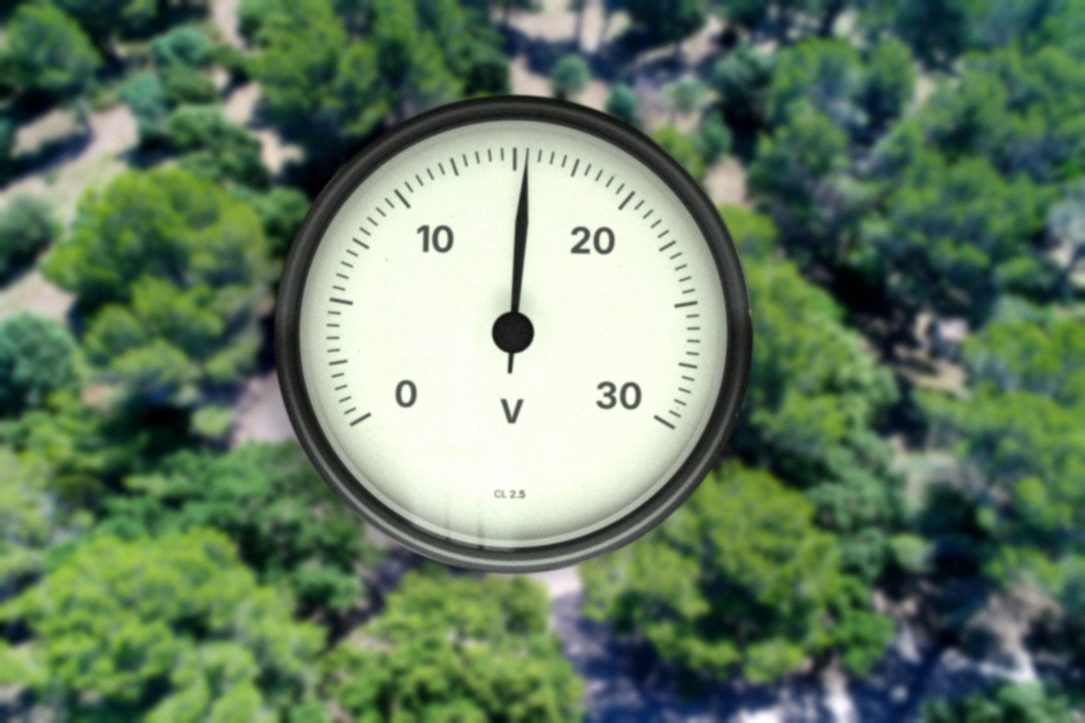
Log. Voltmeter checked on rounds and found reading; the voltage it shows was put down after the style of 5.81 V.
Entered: 15.5 V
